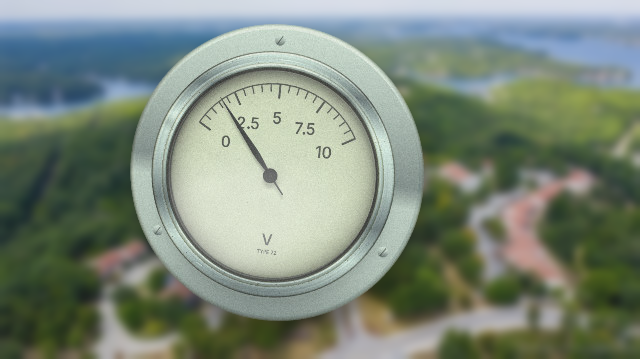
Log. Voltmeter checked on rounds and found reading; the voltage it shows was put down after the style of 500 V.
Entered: 1.75 V
